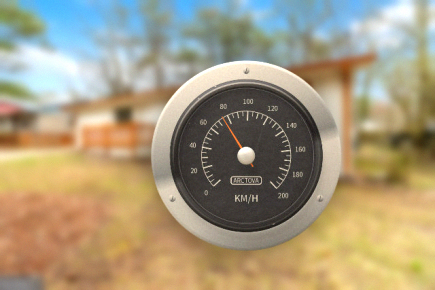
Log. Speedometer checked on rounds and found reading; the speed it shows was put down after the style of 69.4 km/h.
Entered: 75 km/h
